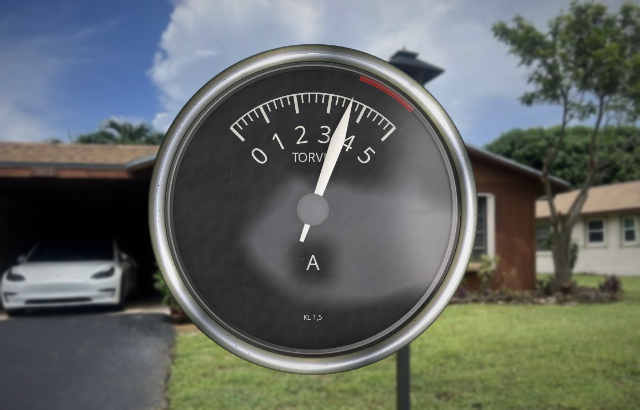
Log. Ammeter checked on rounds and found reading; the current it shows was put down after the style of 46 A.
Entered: 3.6 A
